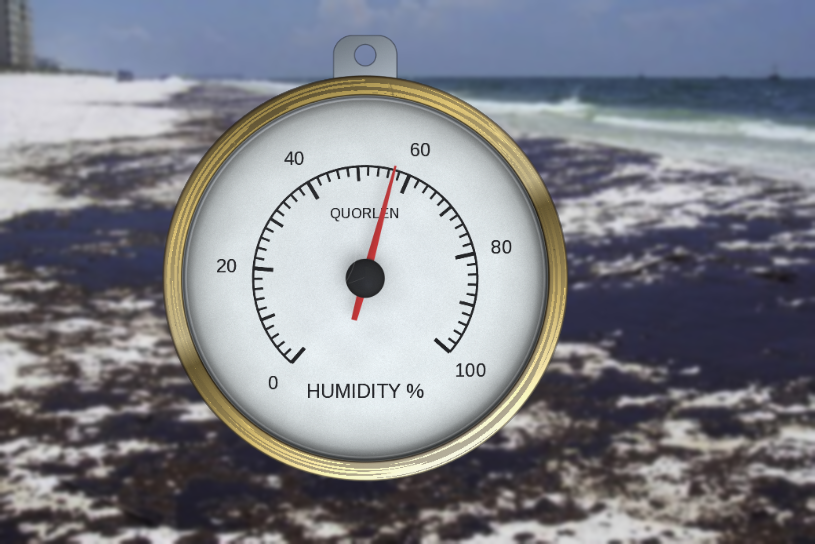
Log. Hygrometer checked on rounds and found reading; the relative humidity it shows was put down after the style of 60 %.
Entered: 57 %
